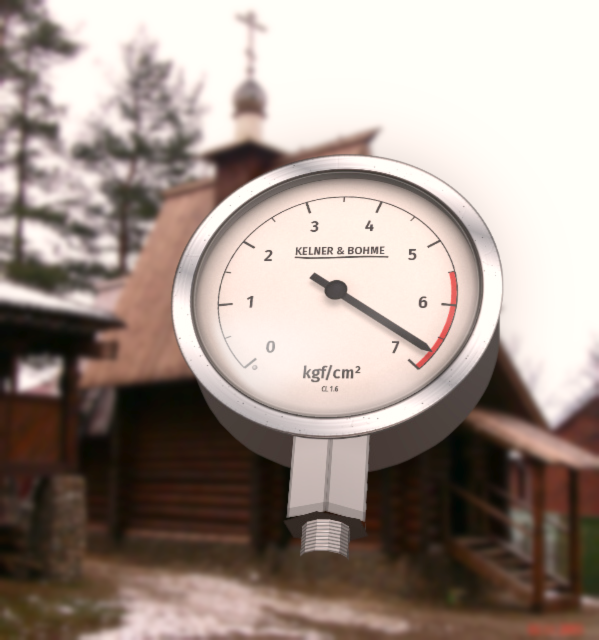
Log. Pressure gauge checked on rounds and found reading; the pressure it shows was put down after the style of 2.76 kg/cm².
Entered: 6.75 kg/cm²
